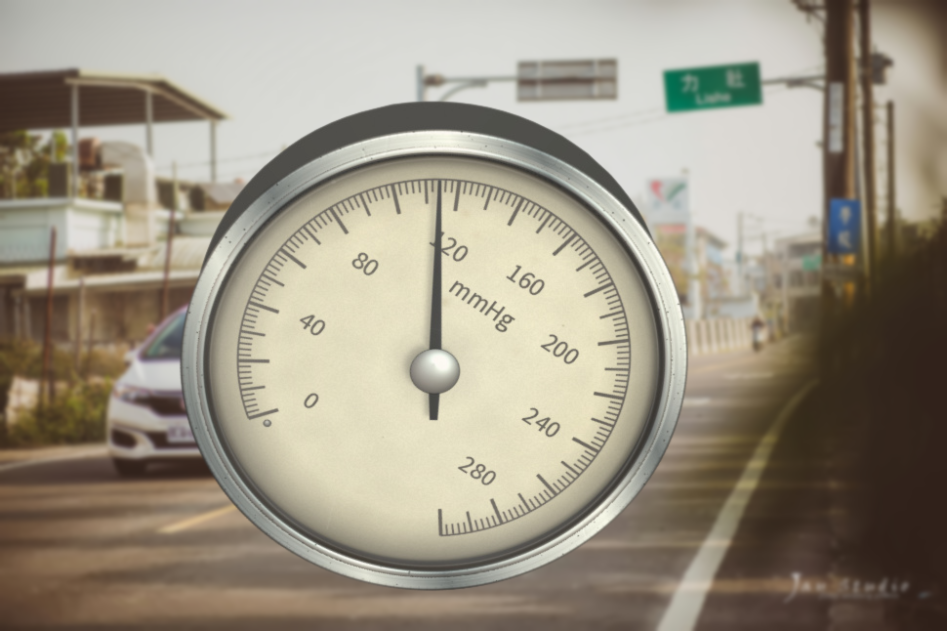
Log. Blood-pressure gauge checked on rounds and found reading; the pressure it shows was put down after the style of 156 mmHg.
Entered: 114 mmHg
